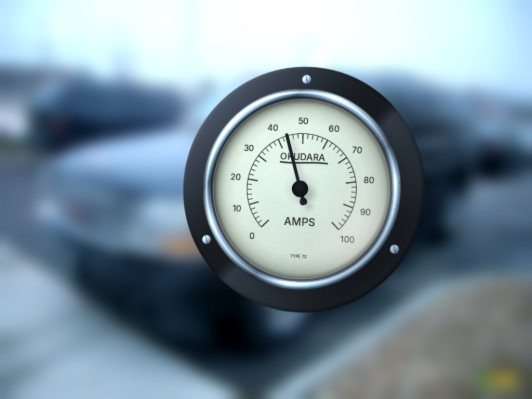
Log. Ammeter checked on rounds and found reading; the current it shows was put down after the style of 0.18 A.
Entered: 44 A
